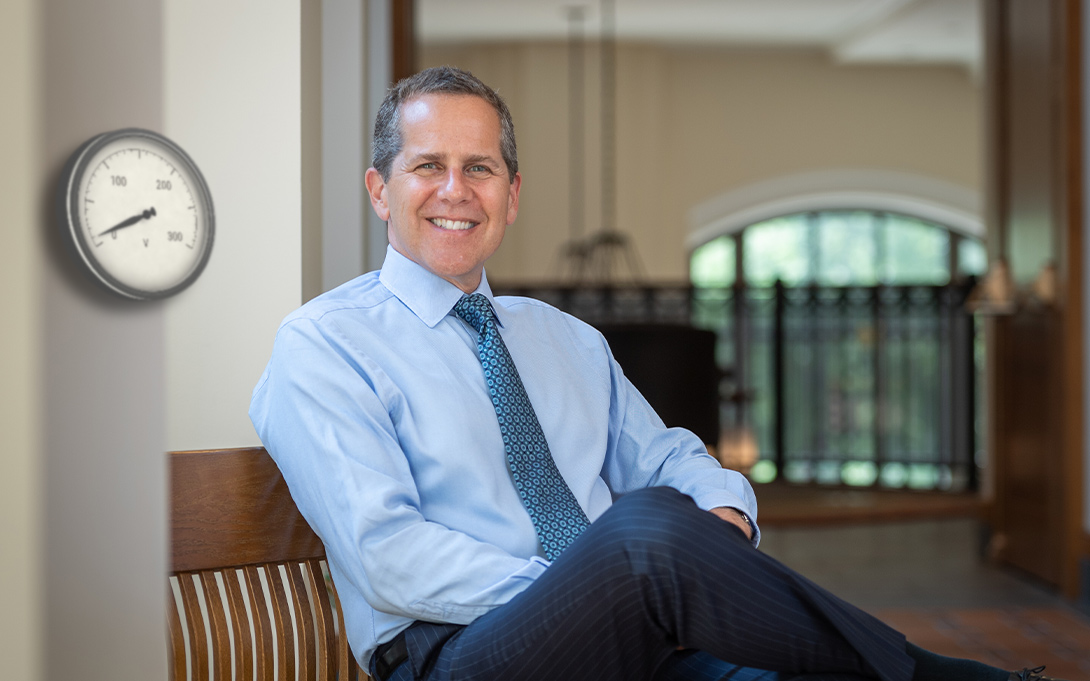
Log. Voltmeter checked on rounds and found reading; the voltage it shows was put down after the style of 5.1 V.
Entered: 10 V
